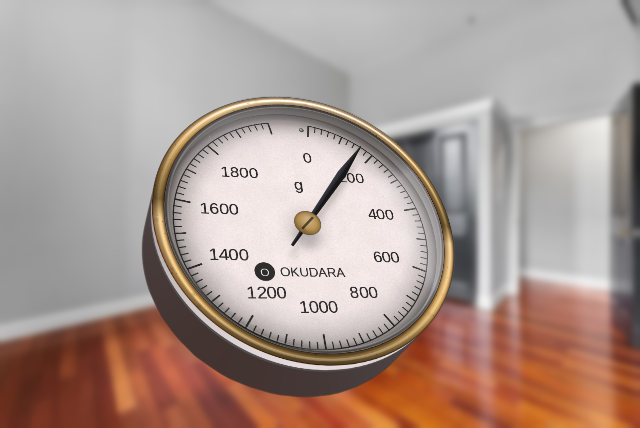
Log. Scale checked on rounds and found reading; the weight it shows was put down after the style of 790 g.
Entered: 160 g
